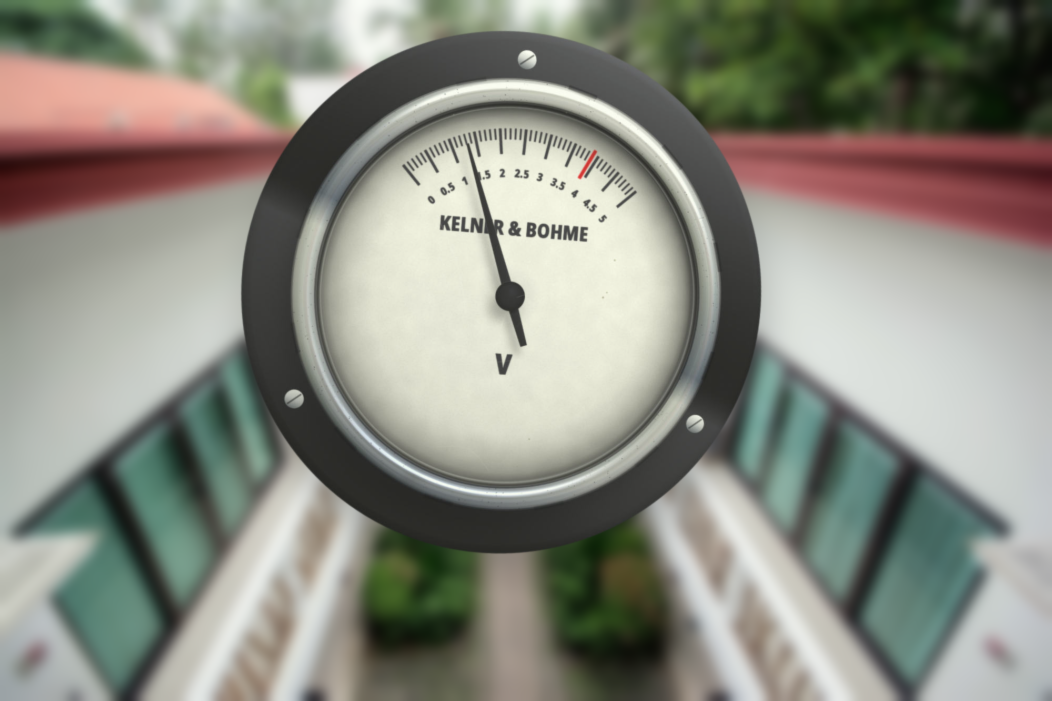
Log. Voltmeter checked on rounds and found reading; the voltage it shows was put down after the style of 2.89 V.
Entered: 1.3 V
